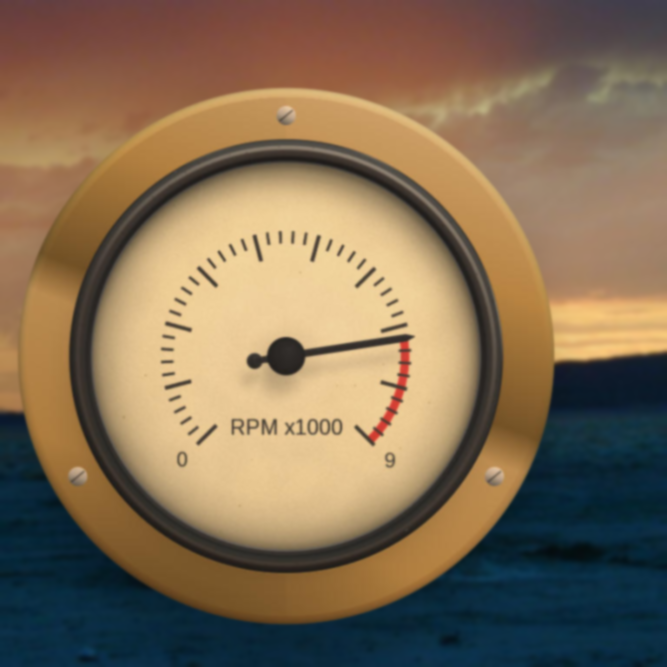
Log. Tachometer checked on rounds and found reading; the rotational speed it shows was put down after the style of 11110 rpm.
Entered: 7200 rpm
